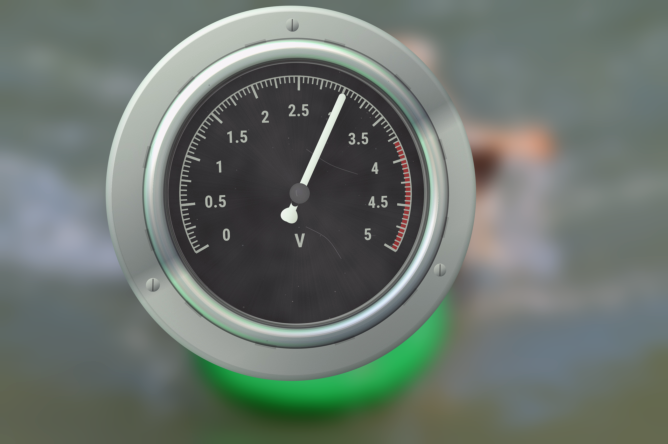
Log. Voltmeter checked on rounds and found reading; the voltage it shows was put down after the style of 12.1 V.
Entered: 3 V
